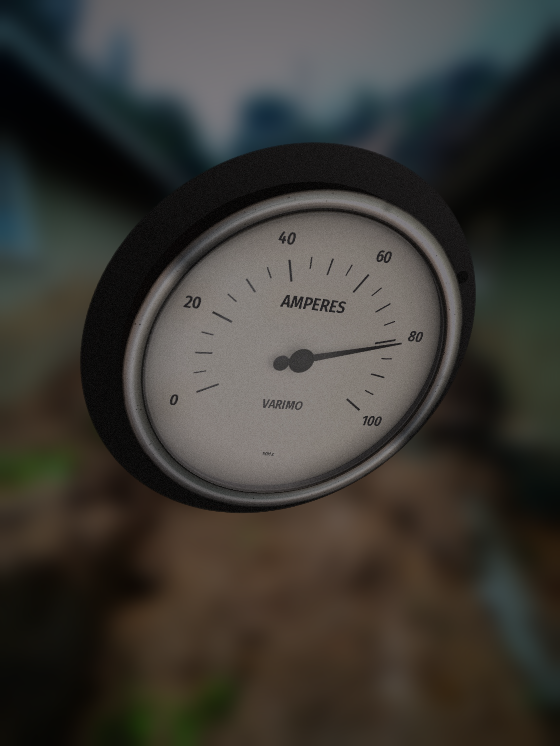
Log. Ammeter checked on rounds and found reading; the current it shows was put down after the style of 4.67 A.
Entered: 80 A
